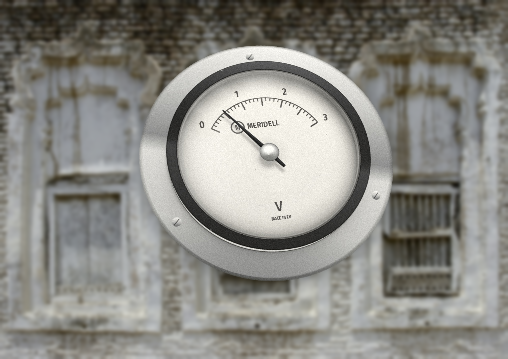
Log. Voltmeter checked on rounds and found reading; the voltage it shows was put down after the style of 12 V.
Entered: 0.5 V
